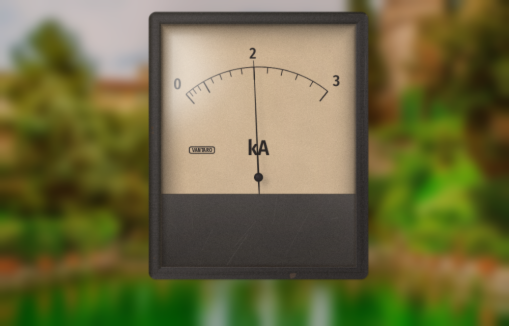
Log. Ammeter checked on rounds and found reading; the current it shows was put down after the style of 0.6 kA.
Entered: 2 kA
